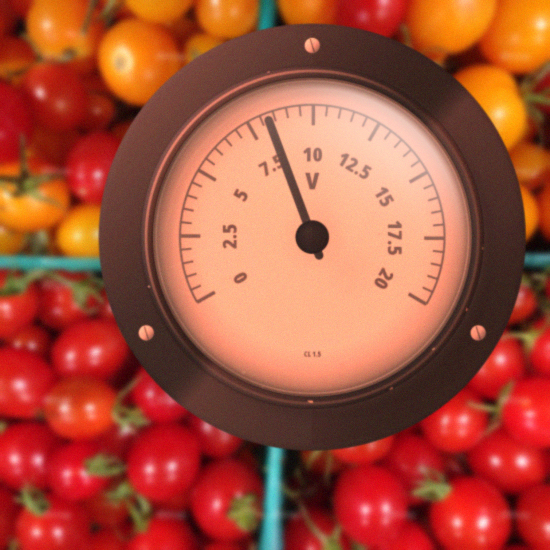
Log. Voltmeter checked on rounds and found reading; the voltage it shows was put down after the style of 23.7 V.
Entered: 8.25 V
